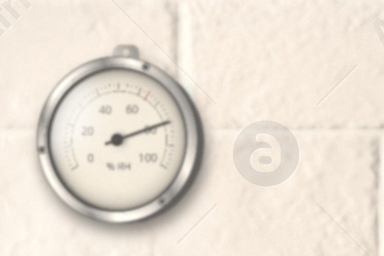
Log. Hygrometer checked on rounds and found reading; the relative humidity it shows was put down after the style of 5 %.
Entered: 80 %
